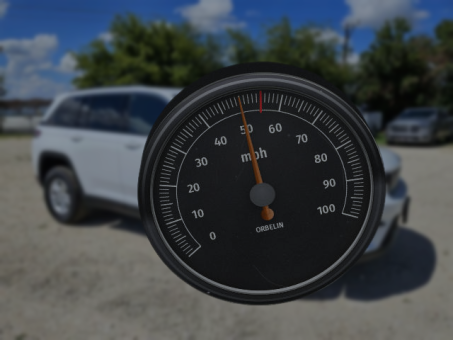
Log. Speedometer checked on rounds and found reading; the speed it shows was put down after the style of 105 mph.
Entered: 50 mph
